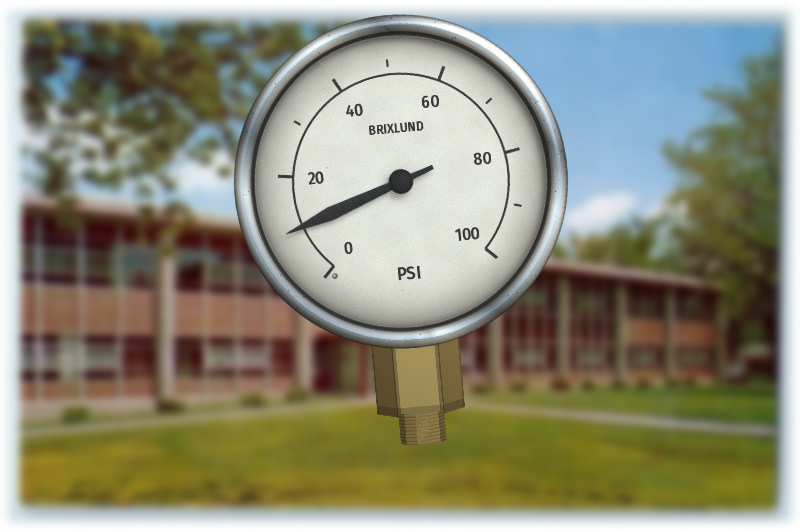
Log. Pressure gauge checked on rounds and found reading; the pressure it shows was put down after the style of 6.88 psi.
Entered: 10 psi
